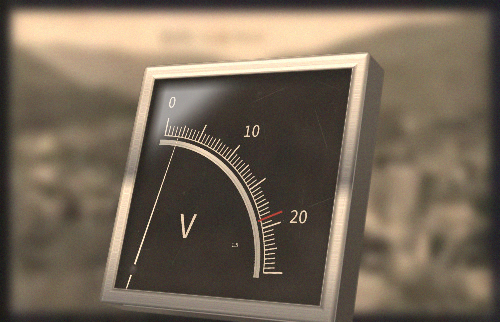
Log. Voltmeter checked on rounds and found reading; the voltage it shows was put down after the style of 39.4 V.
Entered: 2.5 V
